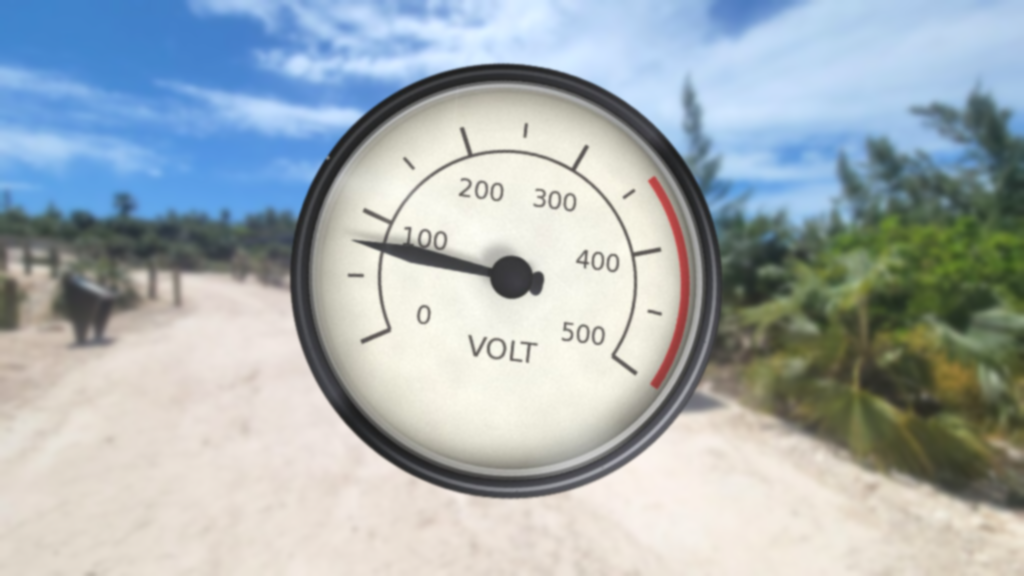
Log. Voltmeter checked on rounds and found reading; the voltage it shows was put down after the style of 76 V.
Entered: 75 V
